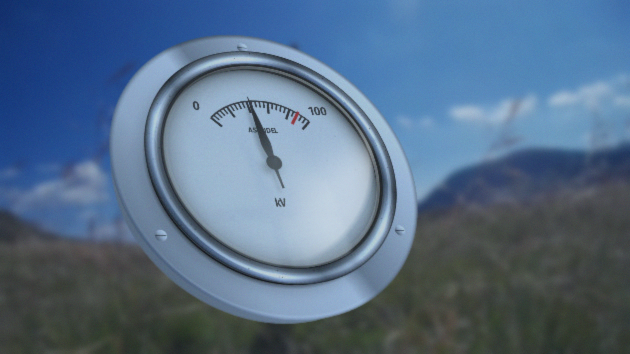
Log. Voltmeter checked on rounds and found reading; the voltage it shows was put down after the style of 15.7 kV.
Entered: 40 kV
